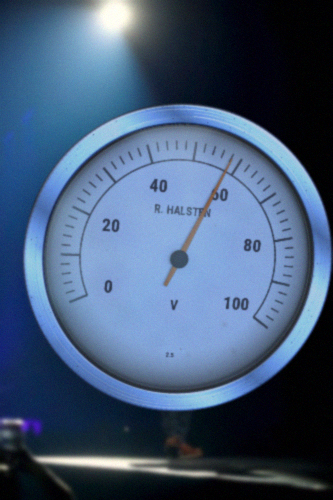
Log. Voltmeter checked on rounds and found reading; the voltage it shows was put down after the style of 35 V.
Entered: 58 V
